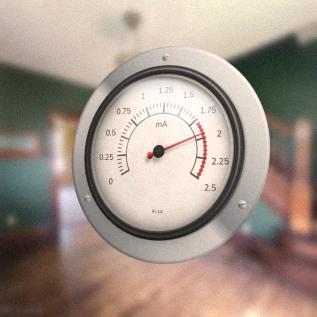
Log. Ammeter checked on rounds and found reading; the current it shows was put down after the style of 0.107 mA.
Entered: 1.95 mA
